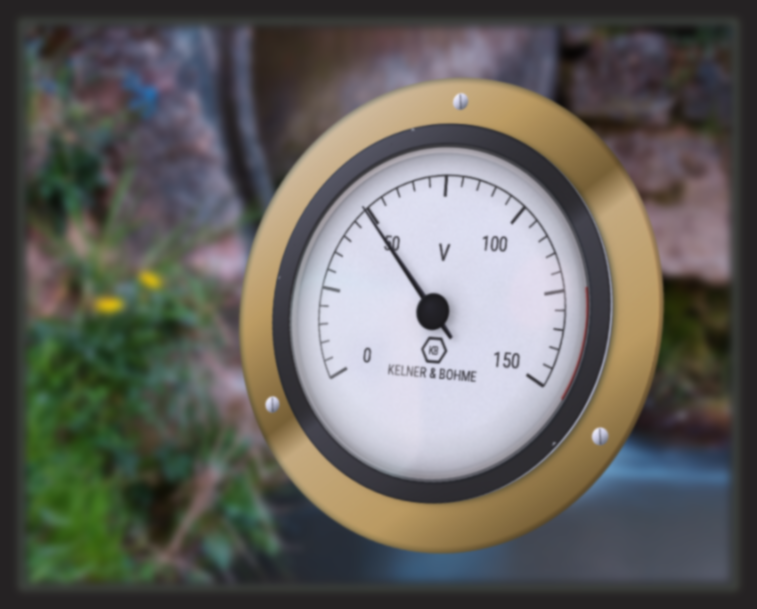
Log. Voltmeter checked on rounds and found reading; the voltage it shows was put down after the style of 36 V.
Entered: 50 V
